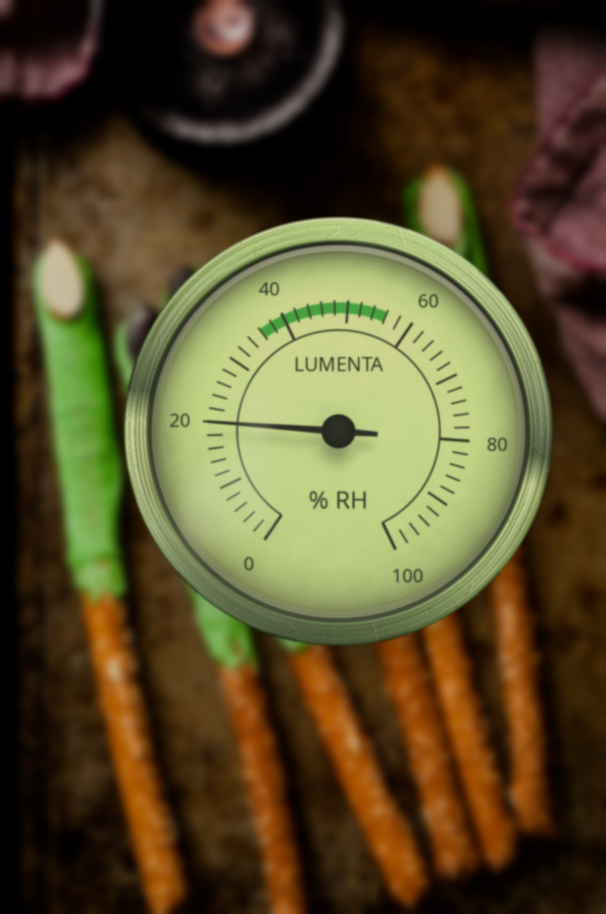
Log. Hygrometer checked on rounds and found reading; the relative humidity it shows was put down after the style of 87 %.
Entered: 20 %
